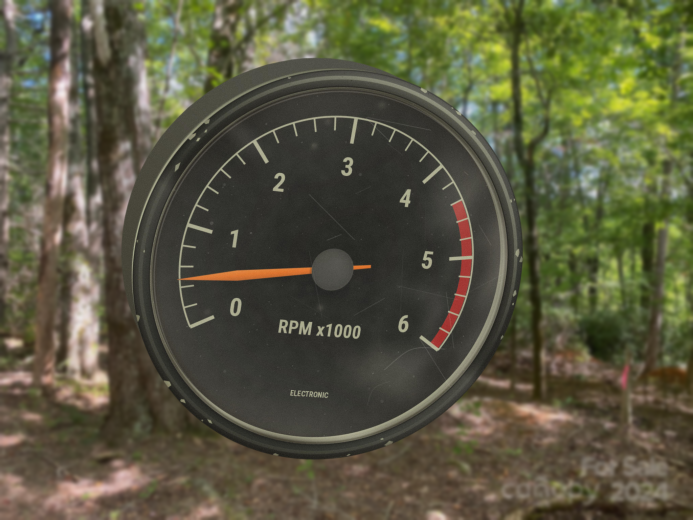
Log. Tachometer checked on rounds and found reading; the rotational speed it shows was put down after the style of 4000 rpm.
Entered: 500 rpm
